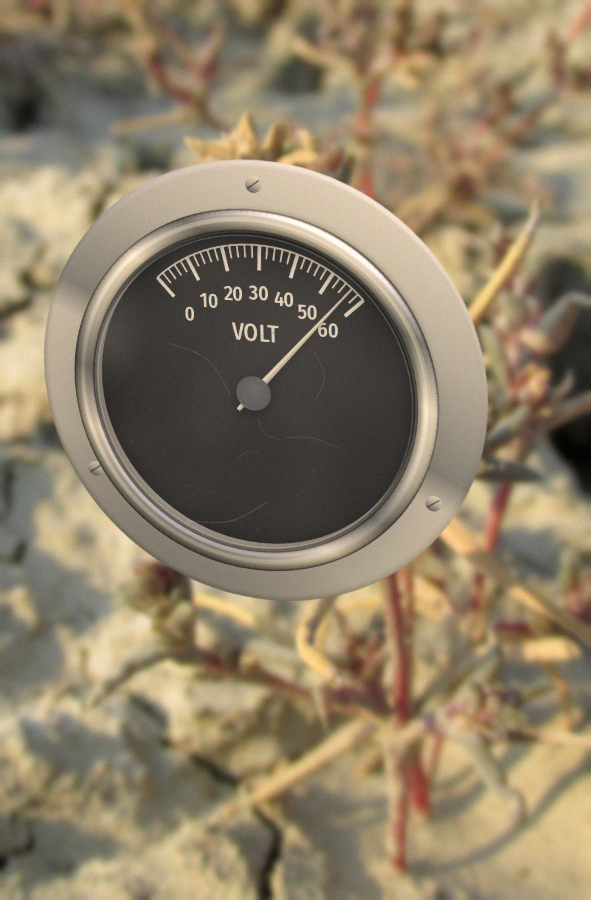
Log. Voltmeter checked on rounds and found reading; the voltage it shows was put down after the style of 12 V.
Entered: 56 V
